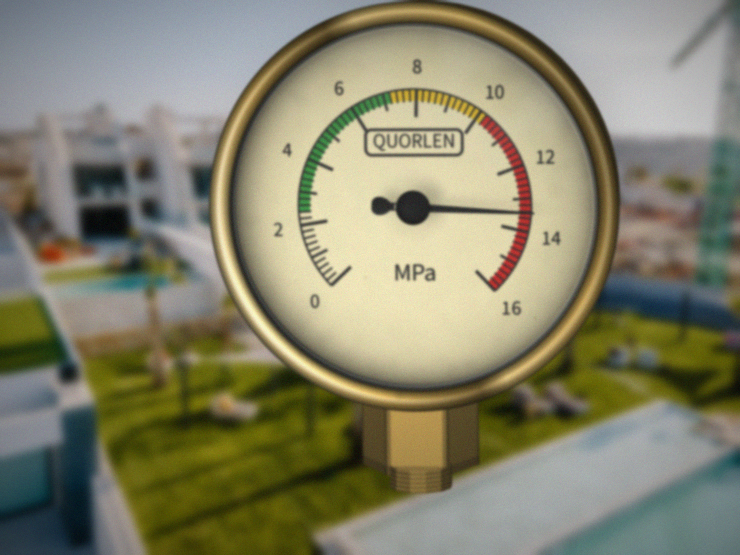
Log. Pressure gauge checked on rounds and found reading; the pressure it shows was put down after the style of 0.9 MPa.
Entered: 13.4 MPa
